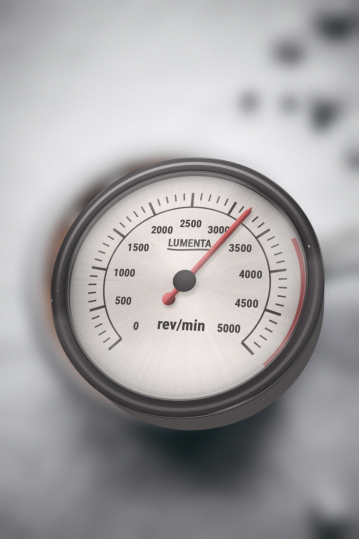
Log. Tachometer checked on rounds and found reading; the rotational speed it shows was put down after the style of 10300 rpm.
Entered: 3200 rpm
